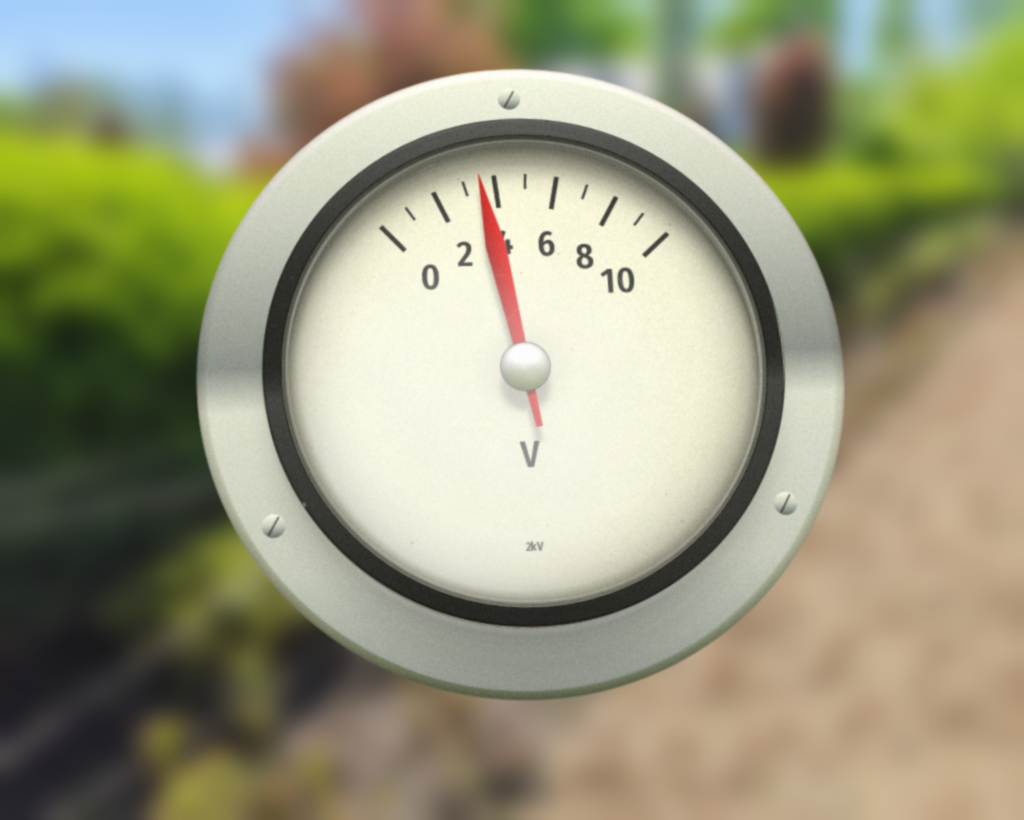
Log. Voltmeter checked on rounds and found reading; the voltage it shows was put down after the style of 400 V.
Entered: 3.5 V
